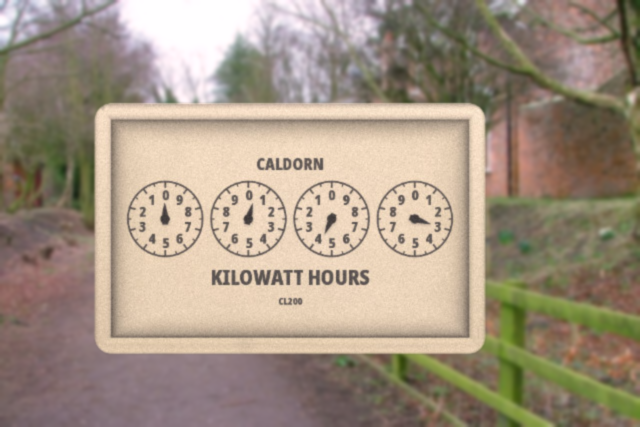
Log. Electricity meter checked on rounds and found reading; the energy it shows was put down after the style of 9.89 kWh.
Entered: 43 kWh
